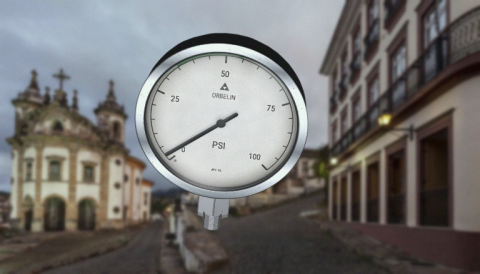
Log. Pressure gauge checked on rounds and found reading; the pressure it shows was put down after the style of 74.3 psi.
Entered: 2.5 psi
